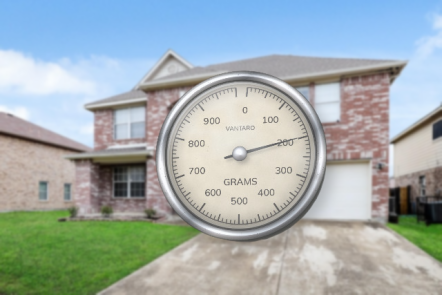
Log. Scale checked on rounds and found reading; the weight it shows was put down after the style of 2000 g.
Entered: 200 g
